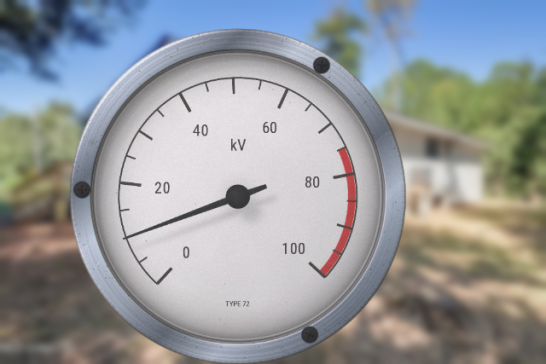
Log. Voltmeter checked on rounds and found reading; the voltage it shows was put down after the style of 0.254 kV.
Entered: 10 kV
